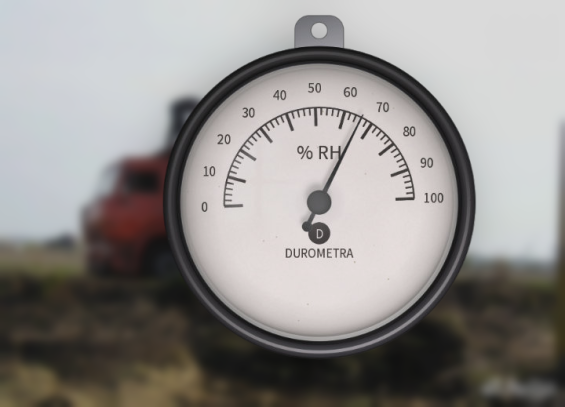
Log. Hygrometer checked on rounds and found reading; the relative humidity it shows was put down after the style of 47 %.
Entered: 66 %
